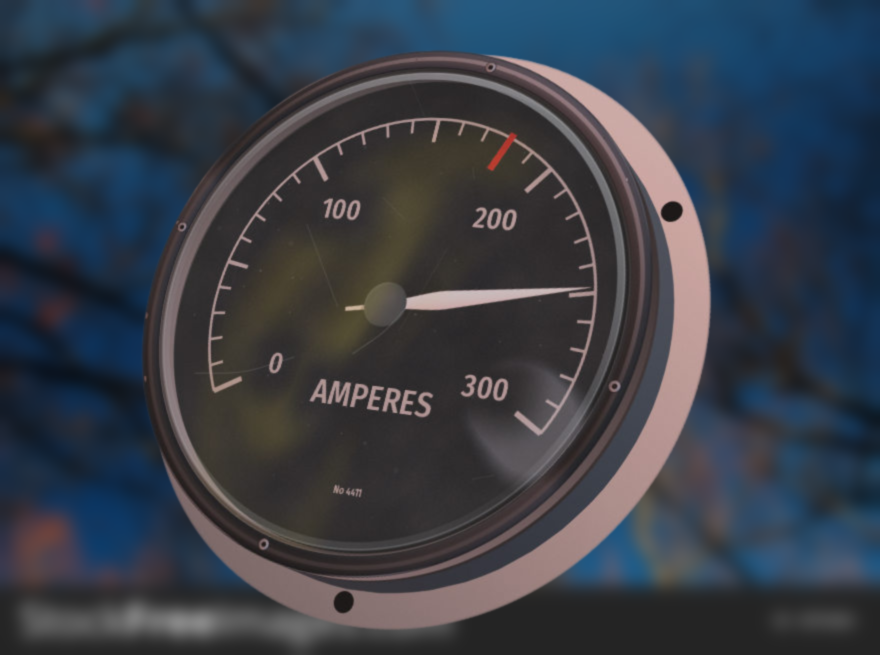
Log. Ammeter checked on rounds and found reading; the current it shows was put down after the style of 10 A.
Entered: 250 A
